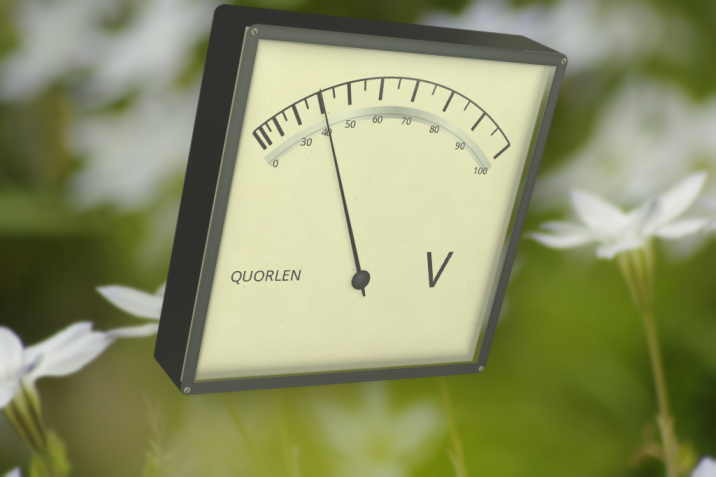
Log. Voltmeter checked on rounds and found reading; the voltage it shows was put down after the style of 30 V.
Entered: 40 V
